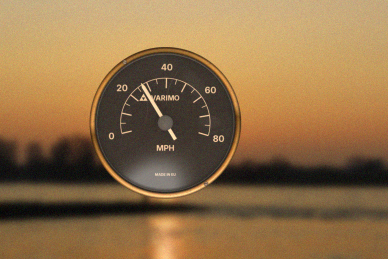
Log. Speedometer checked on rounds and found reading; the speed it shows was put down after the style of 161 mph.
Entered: 27.5 mph
